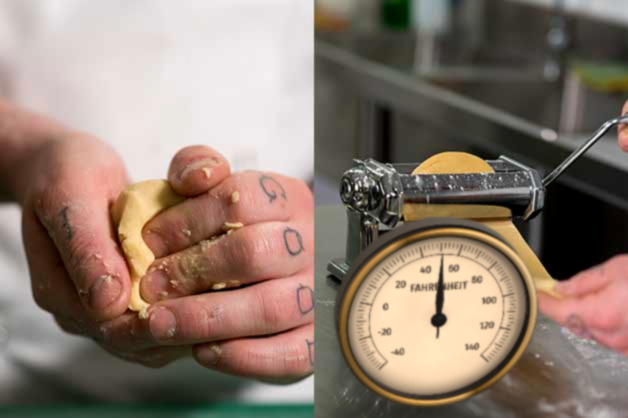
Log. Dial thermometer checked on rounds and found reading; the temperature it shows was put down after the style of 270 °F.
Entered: 50 °F
